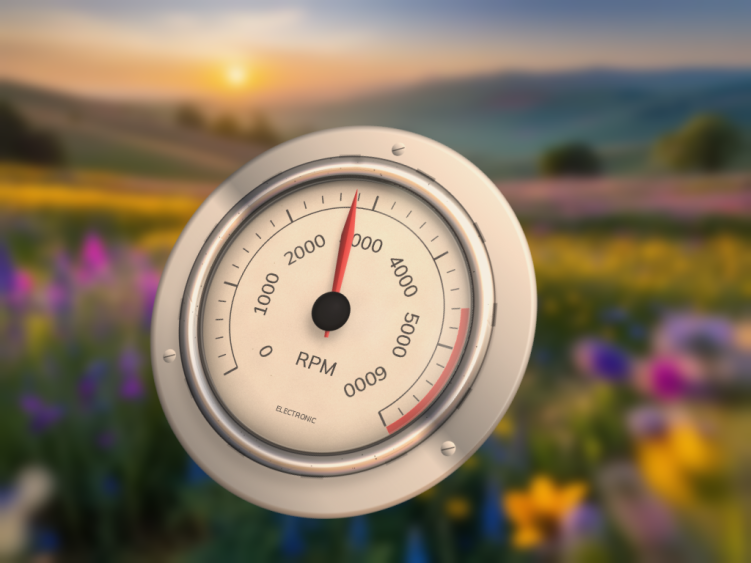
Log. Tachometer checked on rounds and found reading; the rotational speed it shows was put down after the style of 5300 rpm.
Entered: 2800 rpm
